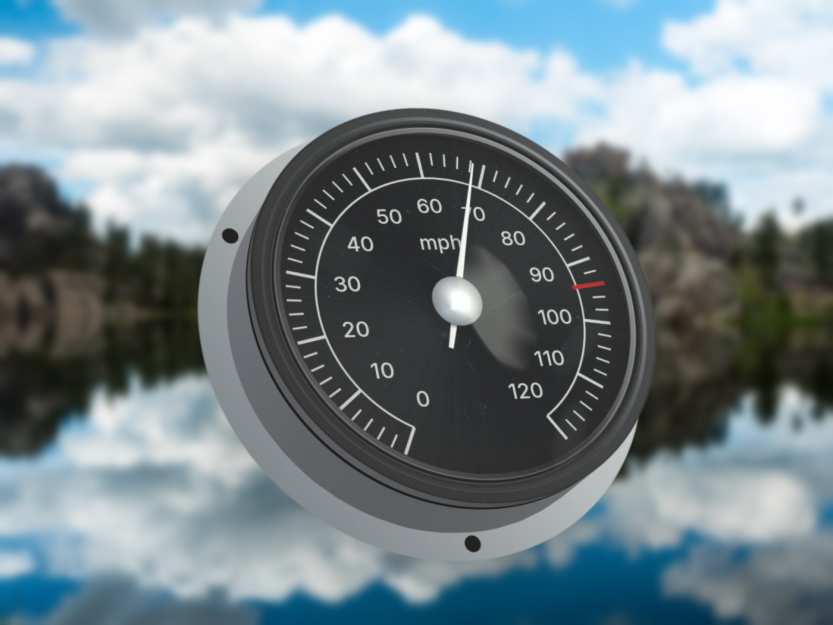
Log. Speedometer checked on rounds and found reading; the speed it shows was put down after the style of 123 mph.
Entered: 68 mph
